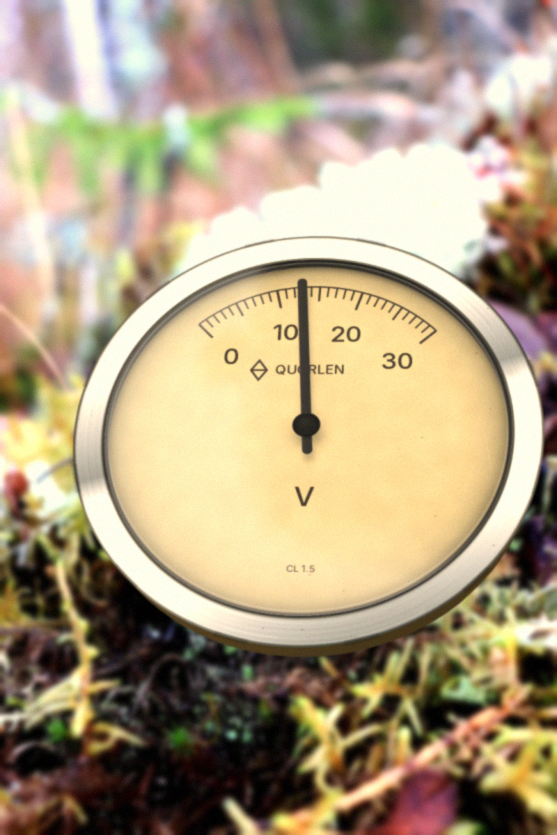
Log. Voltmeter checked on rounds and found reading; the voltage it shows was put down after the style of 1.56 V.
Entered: 13 V
